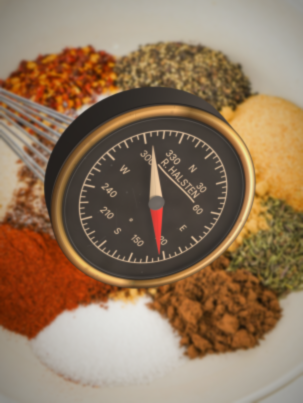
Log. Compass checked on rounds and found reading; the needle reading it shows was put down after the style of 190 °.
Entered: 125 °
